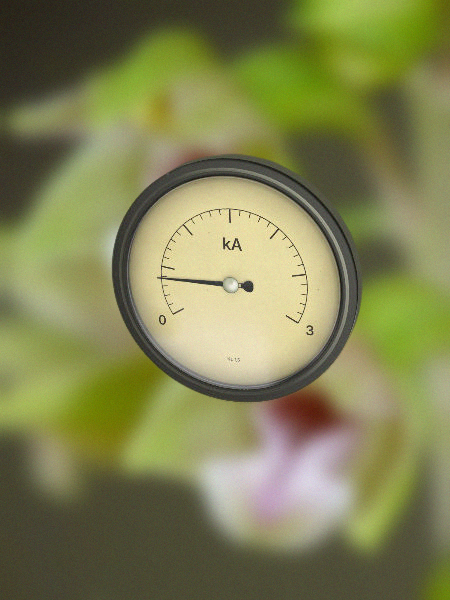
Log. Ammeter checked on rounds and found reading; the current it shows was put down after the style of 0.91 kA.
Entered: 0.4 kA
